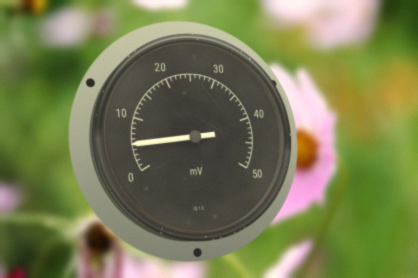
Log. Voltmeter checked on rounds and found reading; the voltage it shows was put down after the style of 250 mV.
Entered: 5 mV
